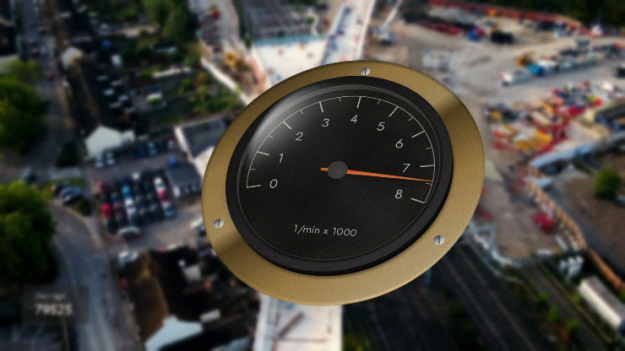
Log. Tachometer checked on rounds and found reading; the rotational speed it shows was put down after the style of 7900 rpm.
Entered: 7500 rpm
